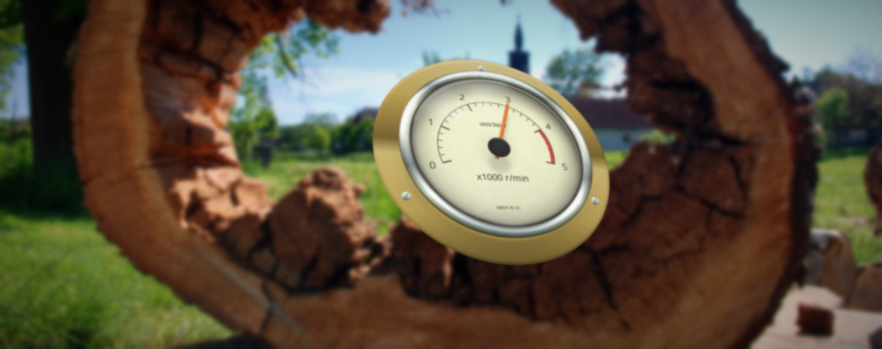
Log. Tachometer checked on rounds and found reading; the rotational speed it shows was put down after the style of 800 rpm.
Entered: 3000 rpm
